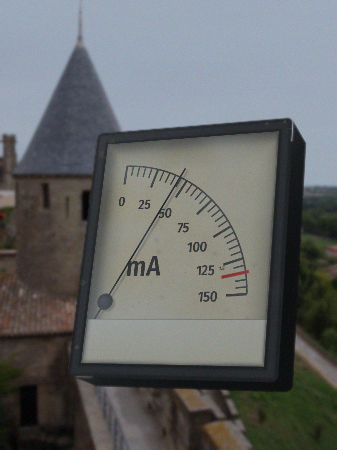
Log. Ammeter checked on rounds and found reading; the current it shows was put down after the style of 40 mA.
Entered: 45 mA
